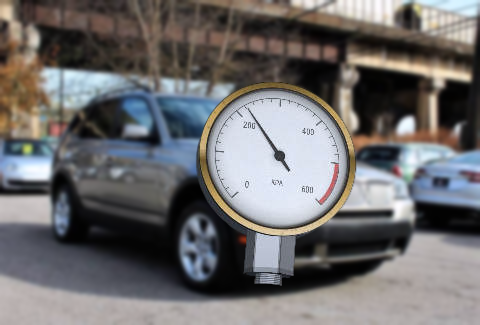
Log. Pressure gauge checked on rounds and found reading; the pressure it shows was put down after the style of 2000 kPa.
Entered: 220 kPa
